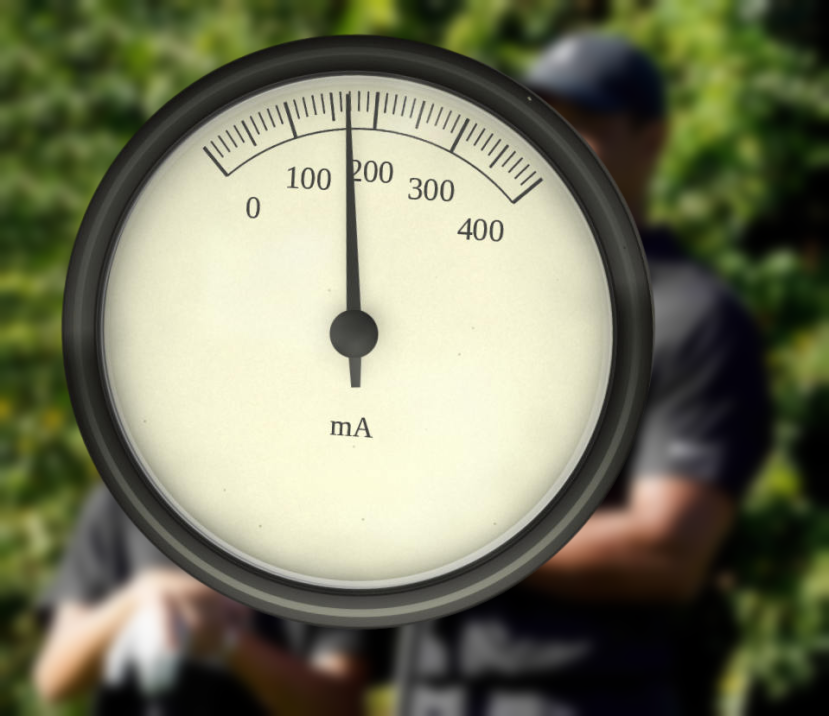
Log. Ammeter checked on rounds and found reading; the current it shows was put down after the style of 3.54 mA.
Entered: 170 mA
